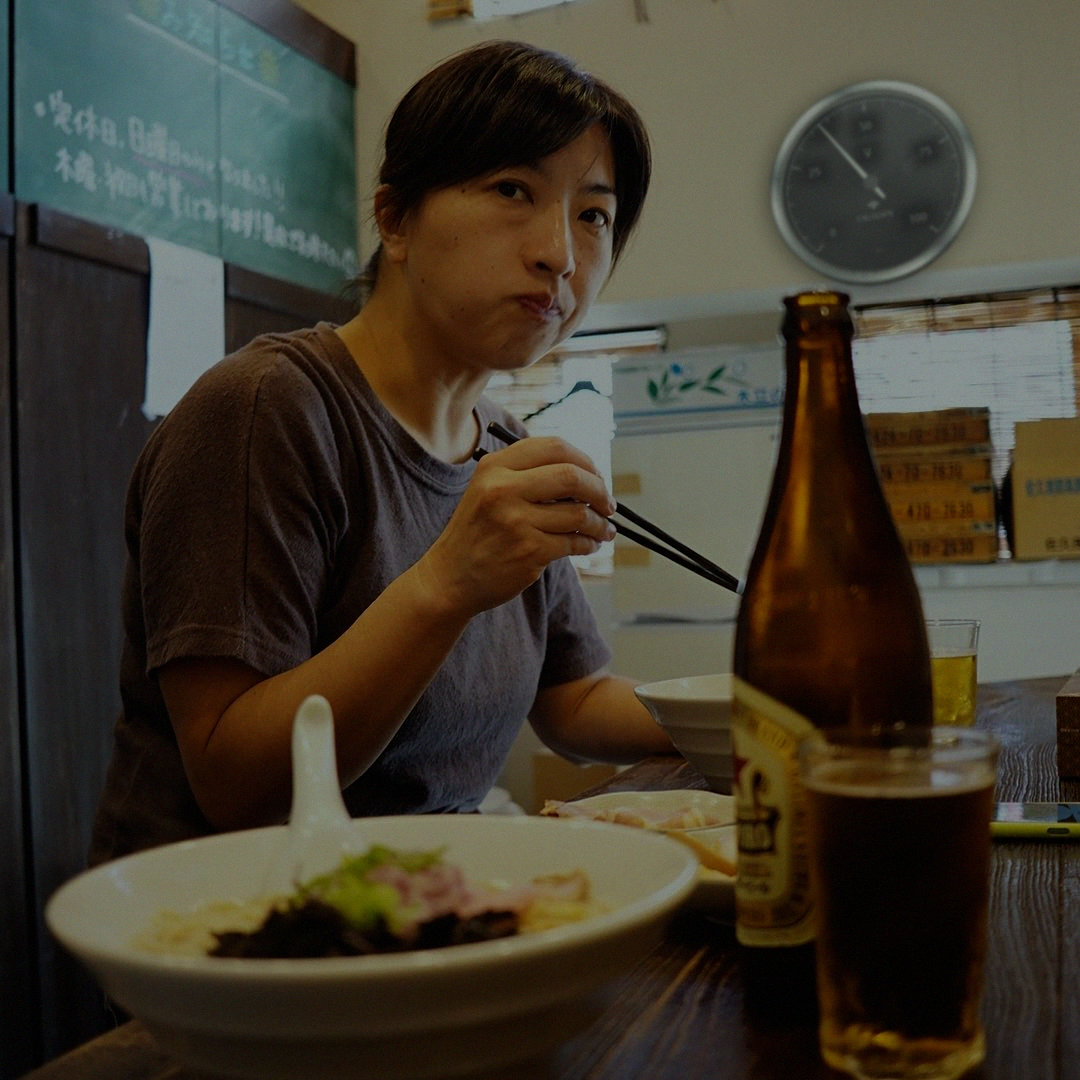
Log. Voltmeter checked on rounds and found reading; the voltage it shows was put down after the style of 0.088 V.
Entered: 37.5 V
